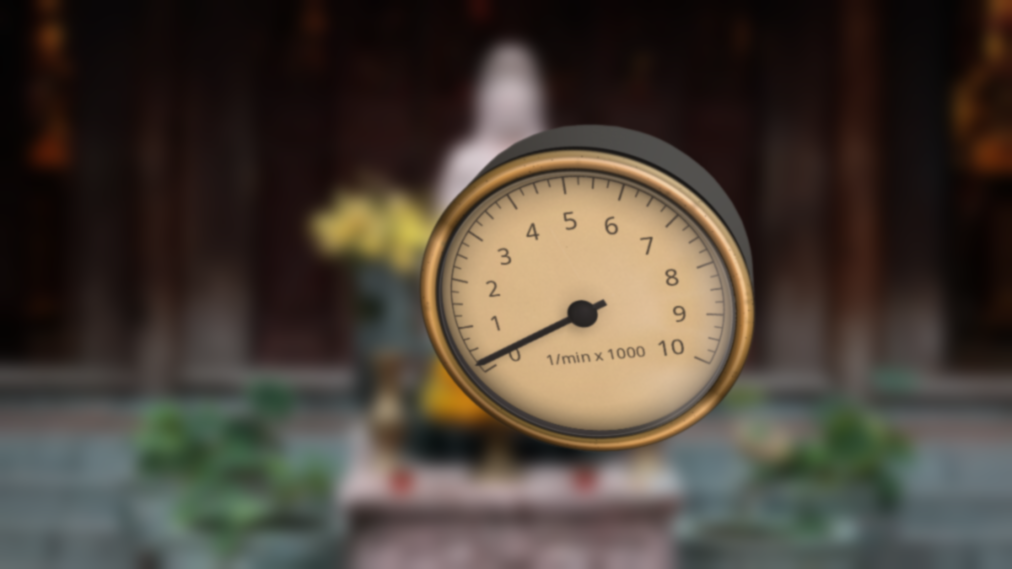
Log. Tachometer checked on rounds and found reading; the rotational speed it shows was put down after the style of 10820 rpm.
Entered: 250 rpm
